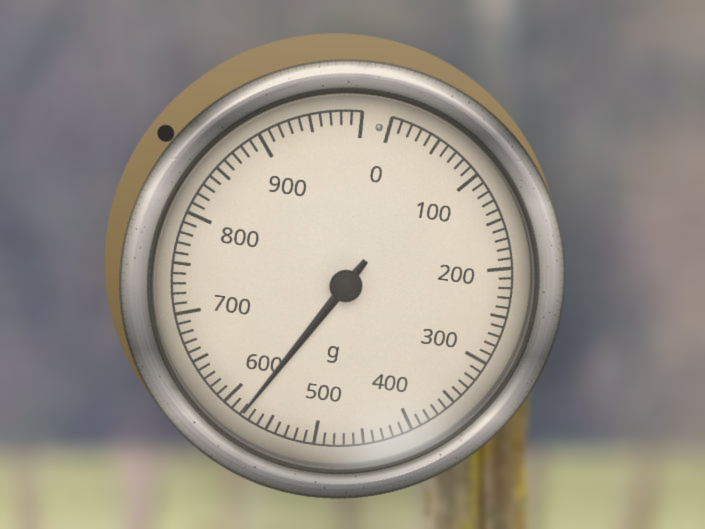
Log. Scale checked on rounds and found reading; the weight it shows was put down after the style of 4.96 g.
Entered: 580 g
